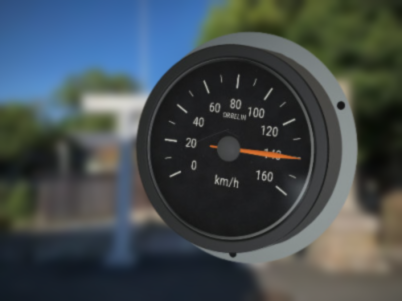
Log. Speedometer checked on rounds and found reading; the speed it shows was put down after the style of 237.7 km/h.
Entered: 140 km/h
